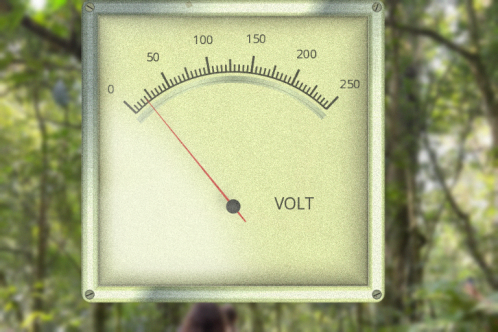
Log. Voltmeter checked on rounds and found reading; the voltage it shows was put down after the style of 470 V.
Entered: 20 V
